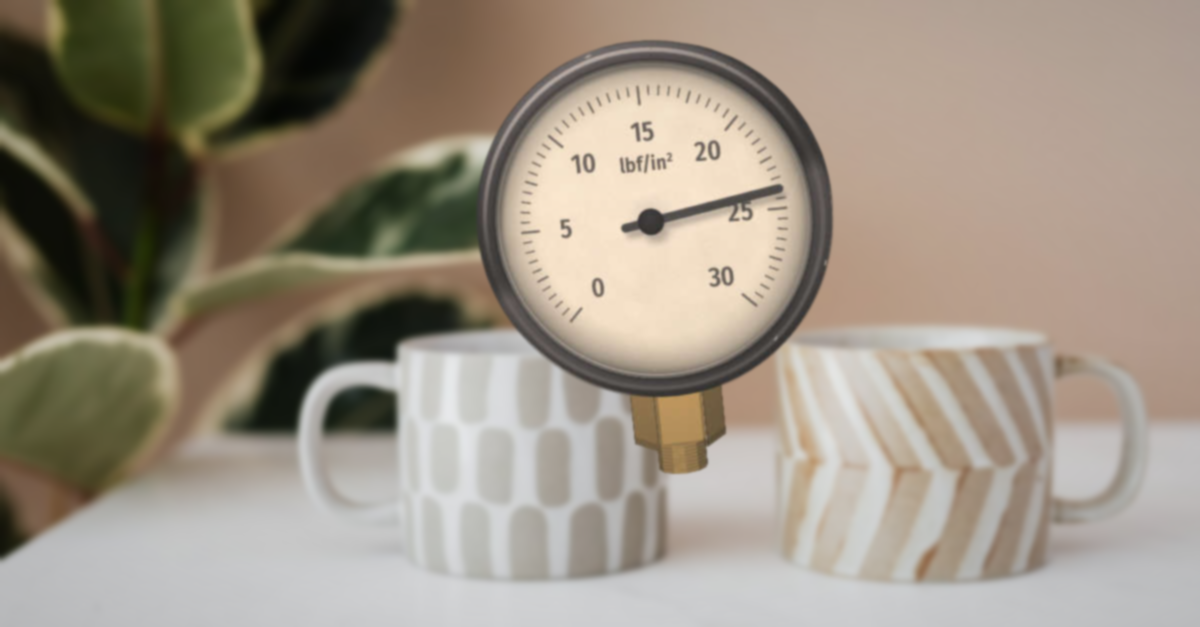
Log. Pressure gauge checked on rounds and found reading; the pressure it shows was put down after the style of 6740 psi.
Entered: 24 psi
